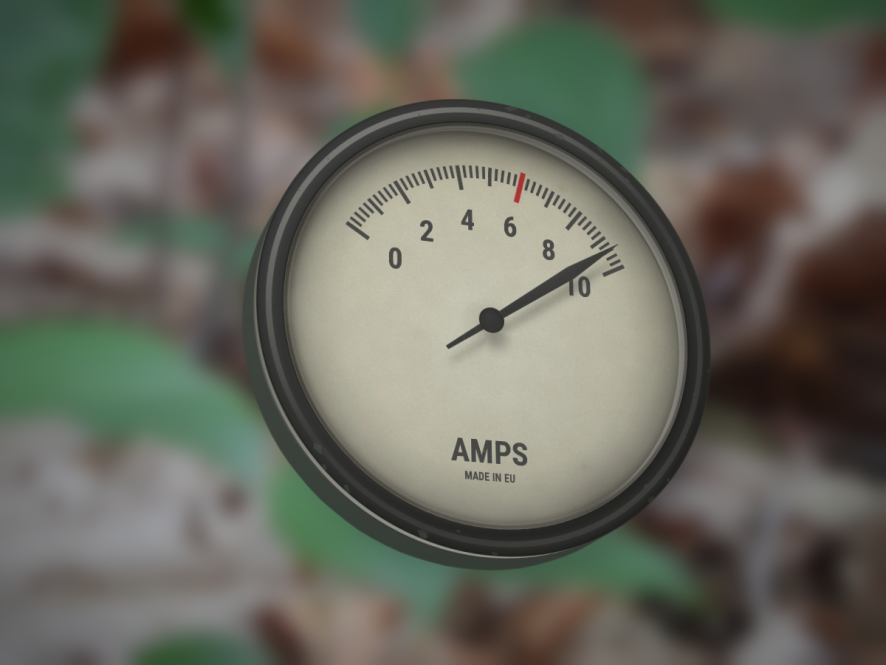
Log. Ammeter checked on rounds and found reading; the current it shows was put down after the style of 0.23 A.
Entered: 9.4 A
